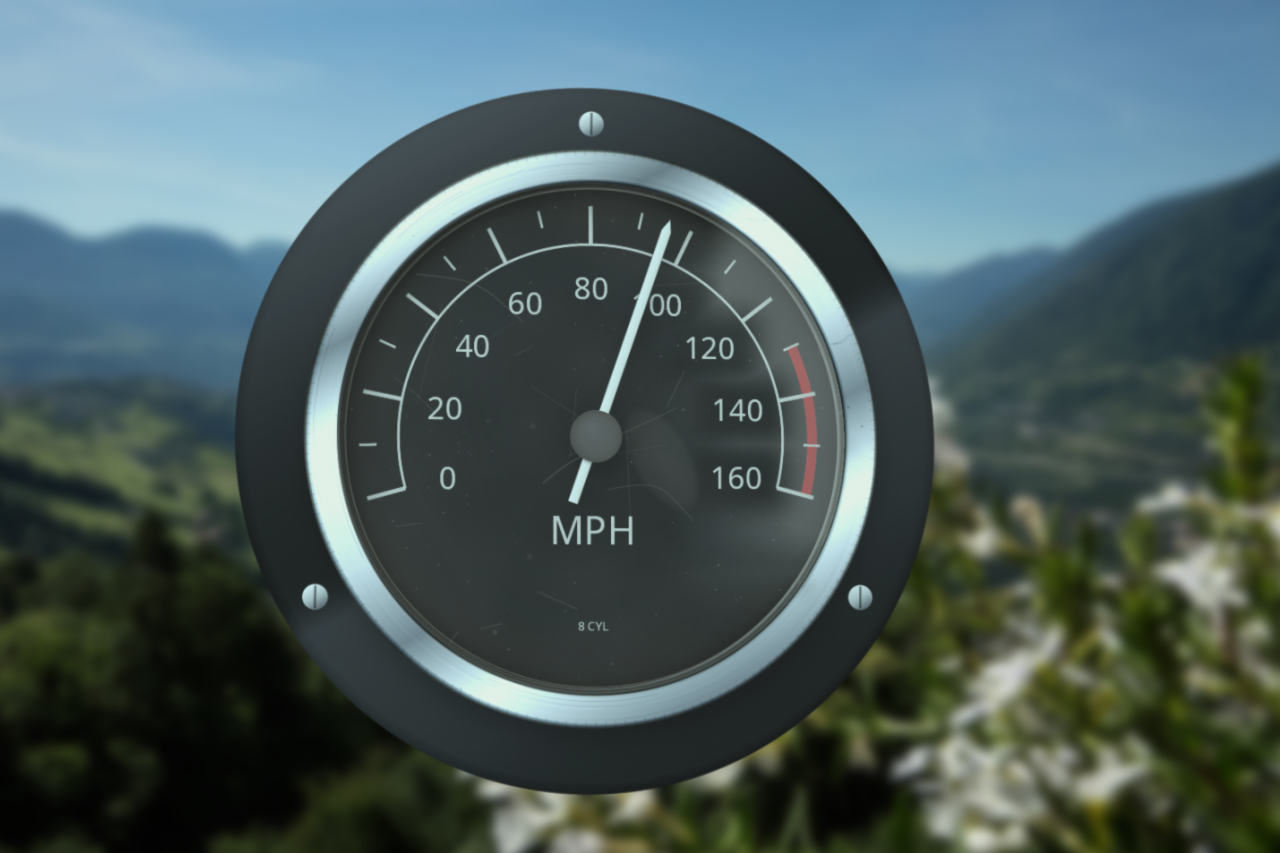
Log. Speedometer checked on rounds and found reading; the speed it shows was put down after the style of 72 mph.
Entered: 95 mph
